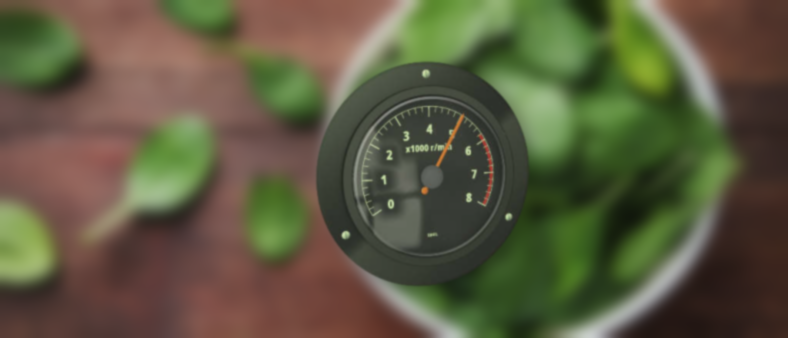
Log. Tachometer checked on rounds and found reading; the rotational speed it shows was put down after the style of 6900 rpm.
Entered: 5000 rpm
